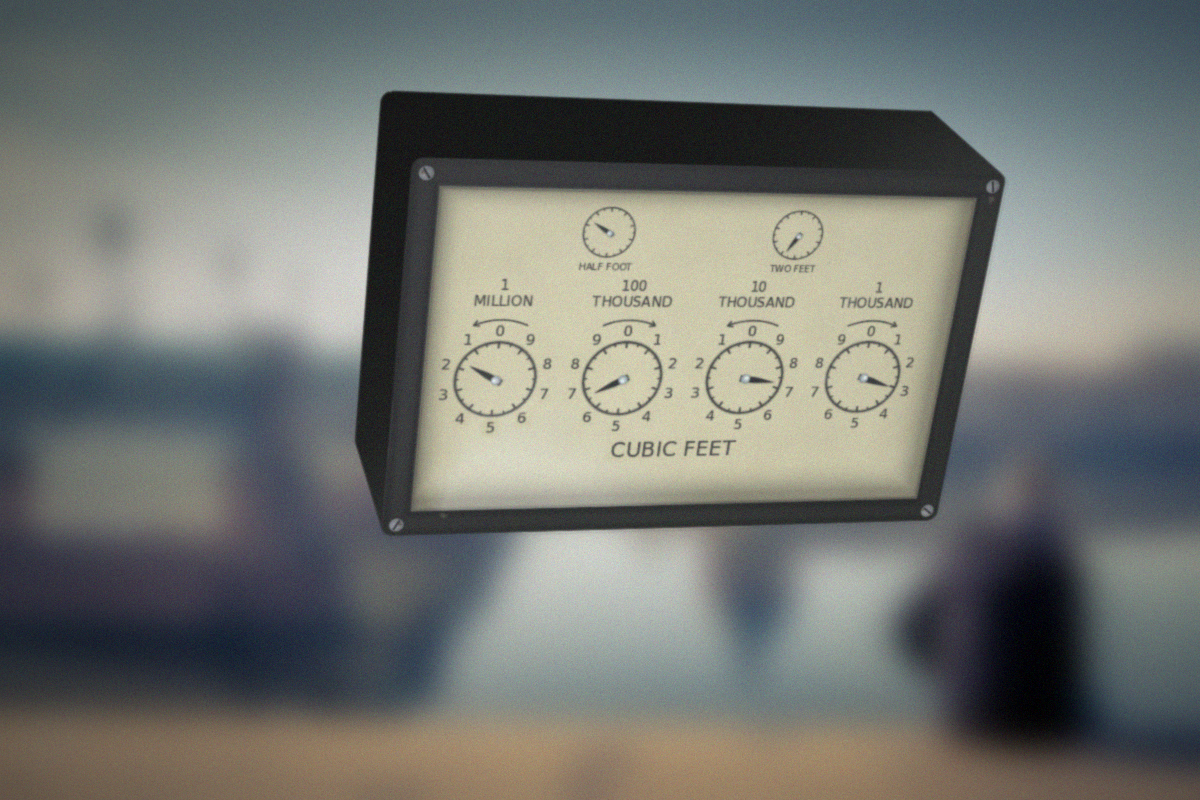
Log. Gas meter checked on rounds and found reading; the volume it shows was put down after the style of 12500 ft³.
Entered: 167300 ft³
